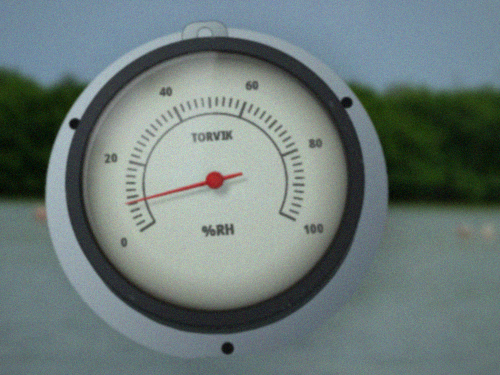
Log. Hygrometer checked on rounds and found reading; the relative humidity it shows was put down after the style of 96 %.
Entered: 8 %
